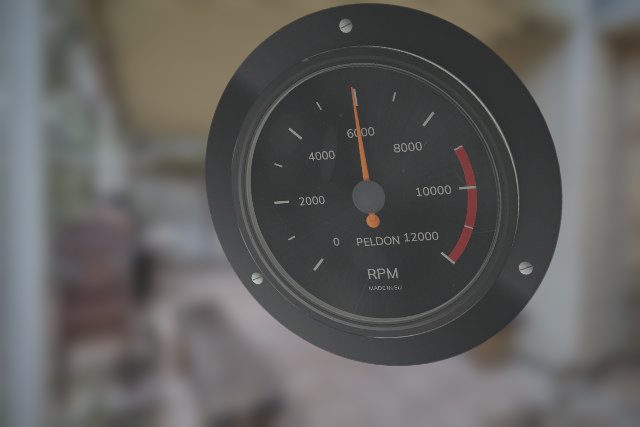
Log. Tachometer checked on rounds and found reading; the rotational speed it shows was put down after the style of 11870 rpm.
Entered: 6000 rpm
